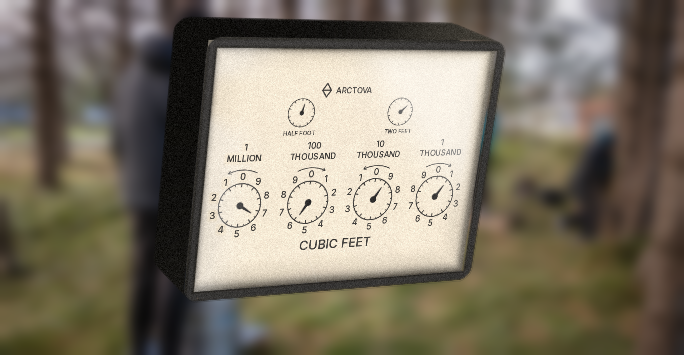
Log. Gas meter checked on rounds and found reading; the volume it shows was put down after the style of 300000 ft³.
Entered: 659100 ft³
